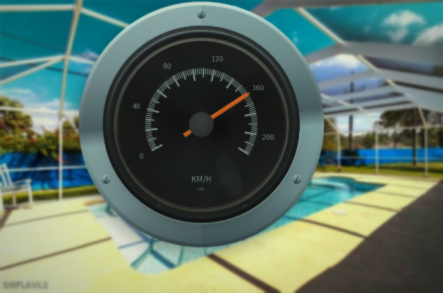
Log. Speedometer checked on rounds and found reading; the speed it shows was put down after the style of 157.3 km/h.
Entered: 160 km/h
